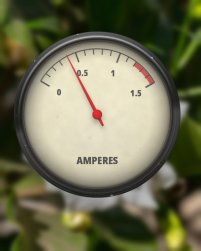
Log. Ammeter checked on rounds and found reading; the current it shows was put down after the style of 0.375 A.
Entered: 0.4 A
